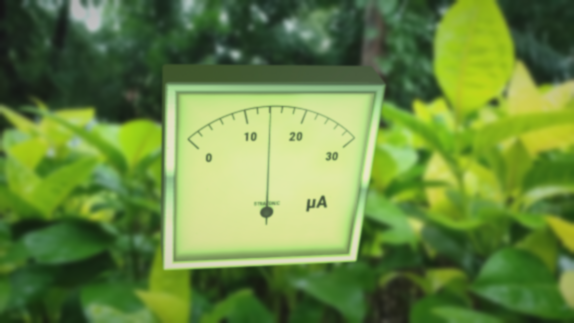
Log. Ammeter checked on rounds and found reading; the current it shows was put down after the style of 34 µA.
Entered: 14 µA
